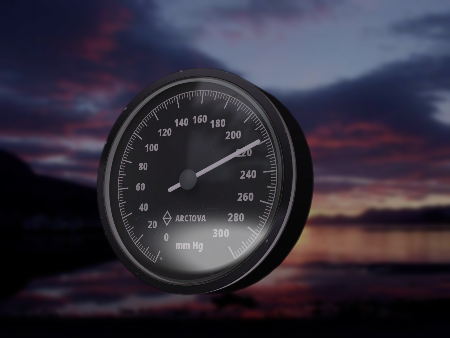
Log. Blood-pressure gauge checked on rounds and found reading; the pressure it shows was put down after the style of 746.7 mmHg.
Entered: 220 mmHg
